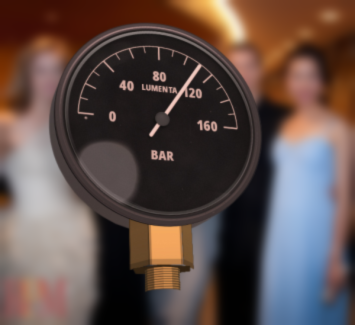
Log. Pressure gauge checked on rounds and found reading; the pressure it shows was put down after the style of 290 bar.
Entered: 110 bar
